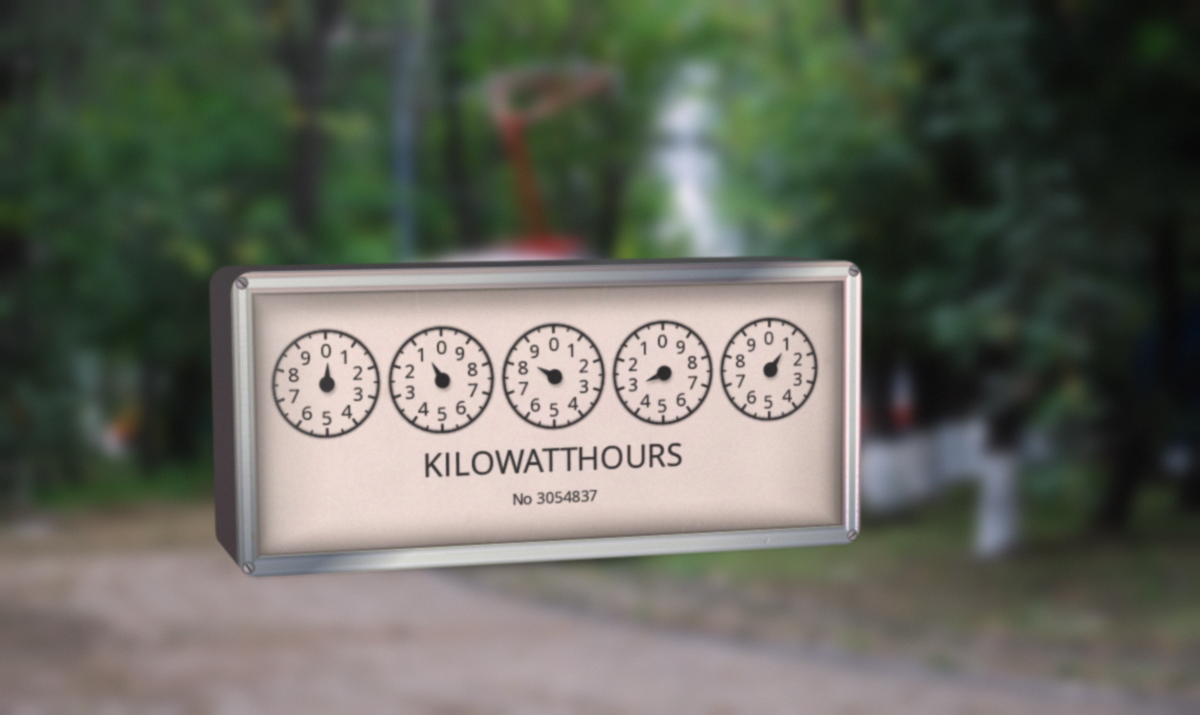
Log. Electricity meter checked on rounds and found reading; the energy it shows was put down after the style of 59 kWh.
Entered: 831 kWh
